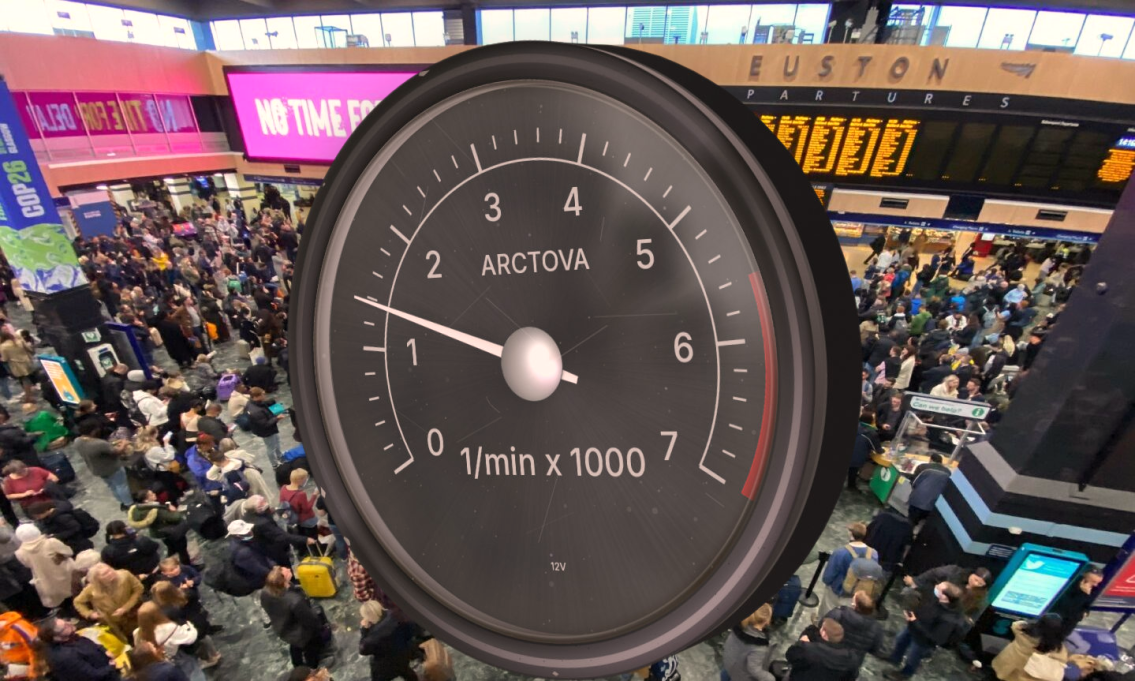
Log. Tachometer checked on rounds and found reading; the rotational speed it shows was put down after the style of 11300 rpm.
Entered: 1400 rpm
